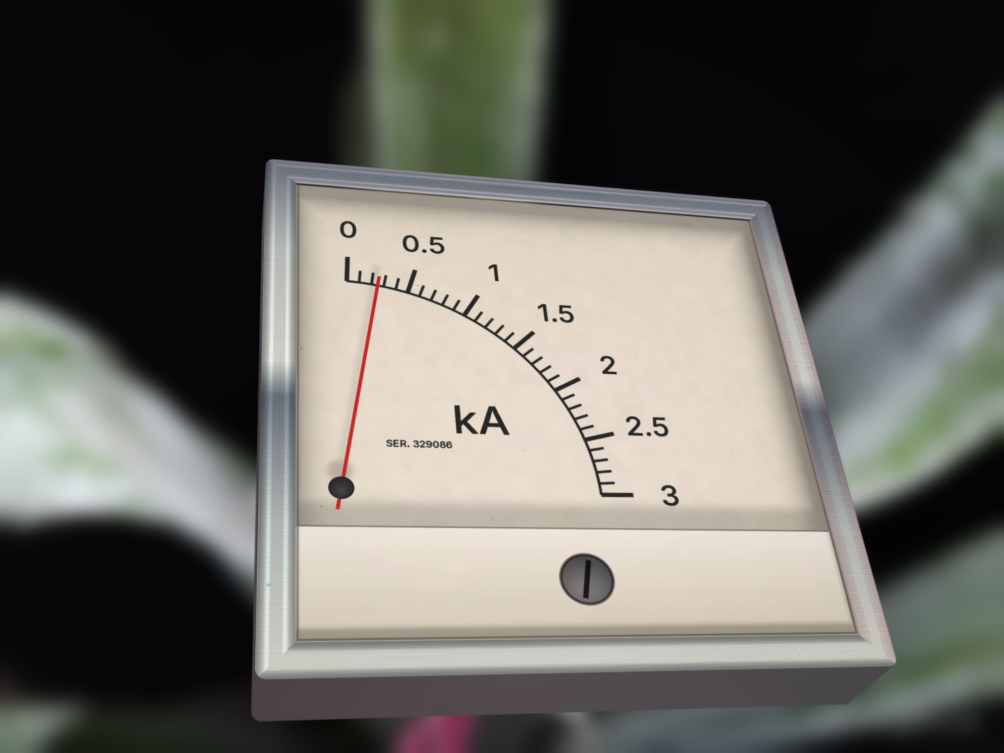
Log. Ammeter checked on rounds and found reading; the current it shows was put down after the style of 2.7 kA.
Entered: 0.25 kA
